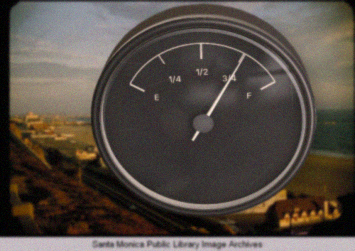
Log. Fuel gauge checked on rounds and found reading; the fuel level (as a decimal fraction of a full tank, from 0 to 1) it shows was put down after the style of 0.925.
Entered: 0.75
